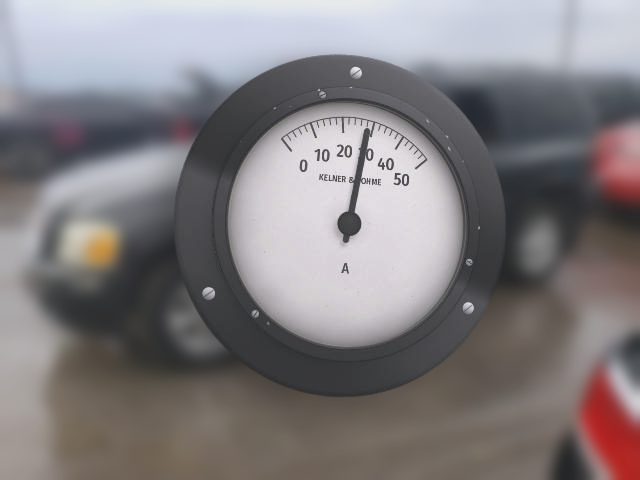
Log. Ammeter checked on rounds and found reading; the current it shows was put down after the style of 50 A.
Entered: 28 A
